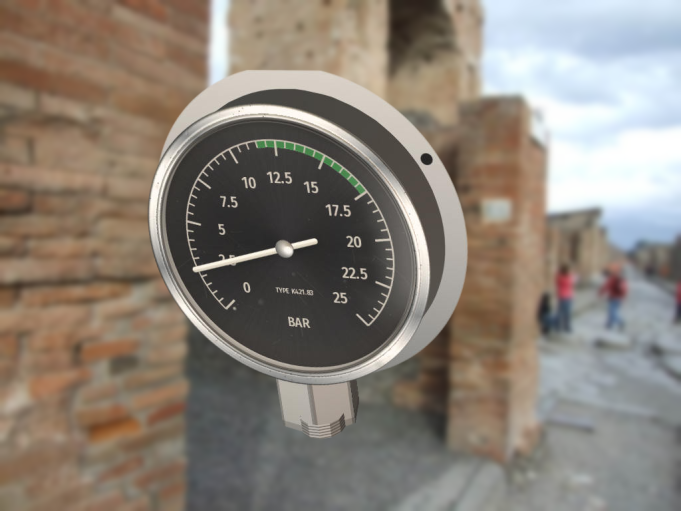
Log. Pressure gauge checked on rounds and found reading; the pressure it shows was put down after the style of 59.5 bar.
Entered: 2.5 bar
